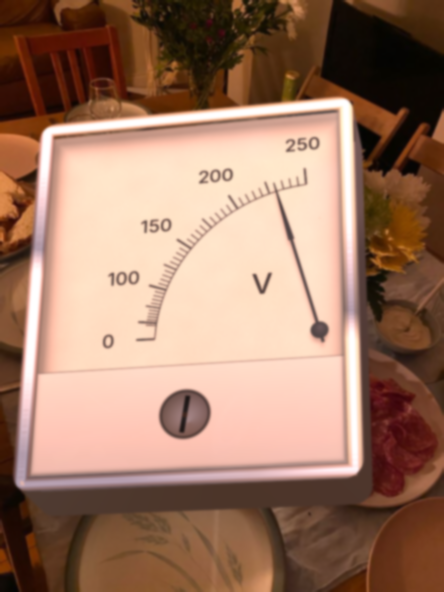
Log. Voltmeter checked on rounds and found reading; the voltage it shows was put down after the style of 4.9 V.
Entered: 230 V
